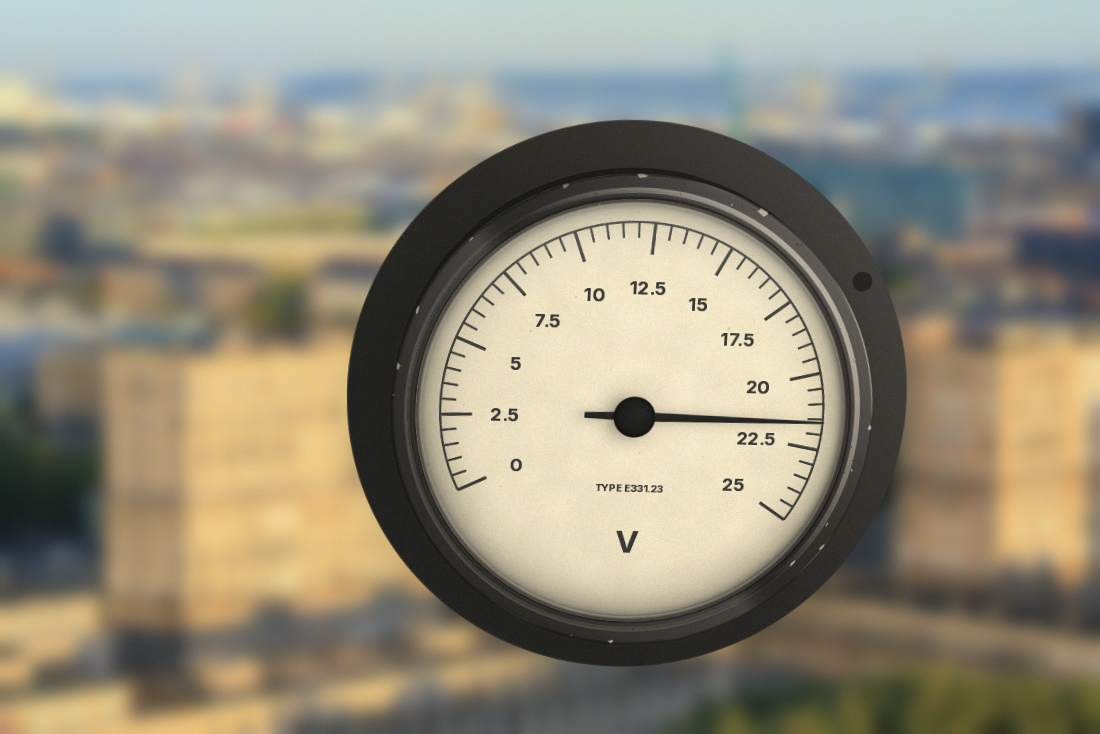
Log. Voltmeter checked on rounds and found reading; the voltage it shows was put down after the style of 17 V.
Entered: 21.5 V
